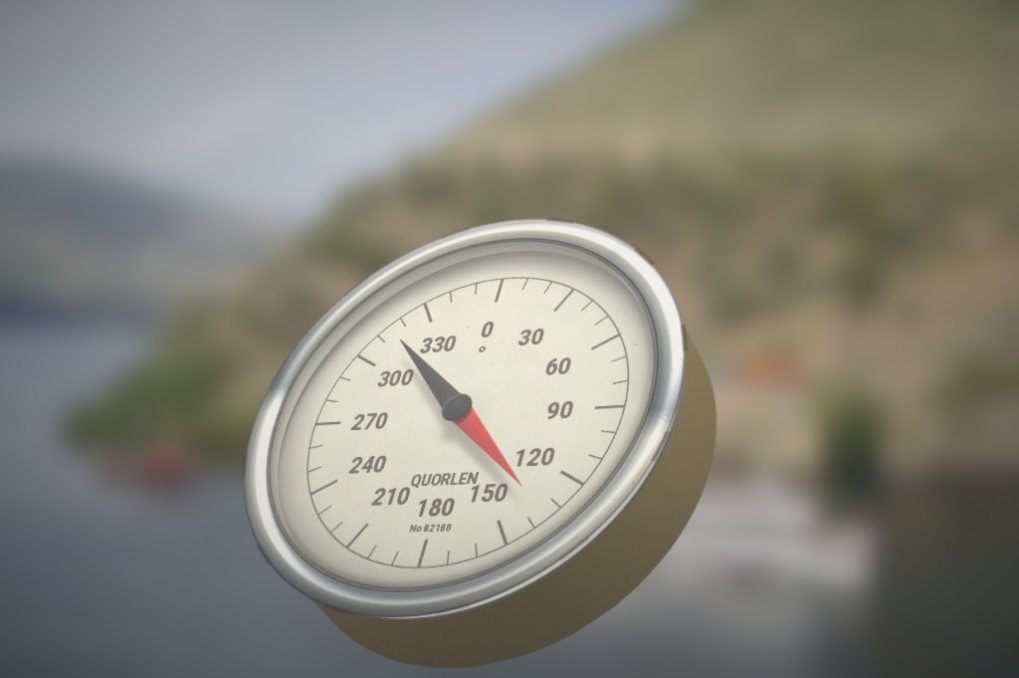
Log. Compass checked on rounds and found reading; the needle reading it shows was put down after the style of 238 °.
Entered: 135 °
